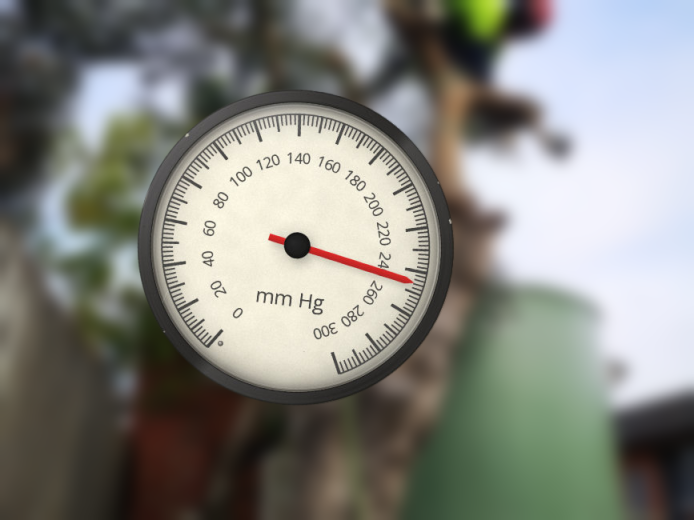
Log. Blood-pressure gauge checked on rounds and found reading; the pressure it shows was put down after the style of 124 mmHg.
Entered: 246 mmHg
